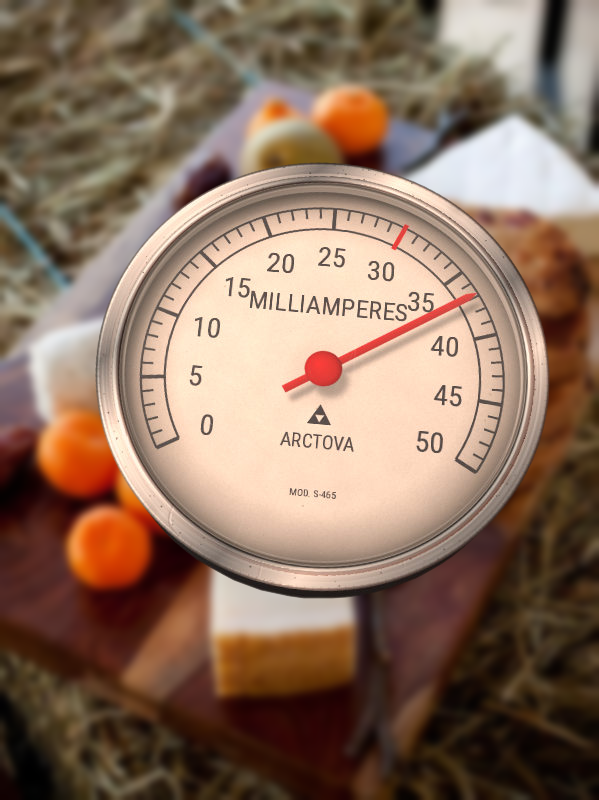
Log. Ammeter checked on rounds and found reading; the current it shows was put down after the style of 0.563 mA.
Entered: 37 mA
